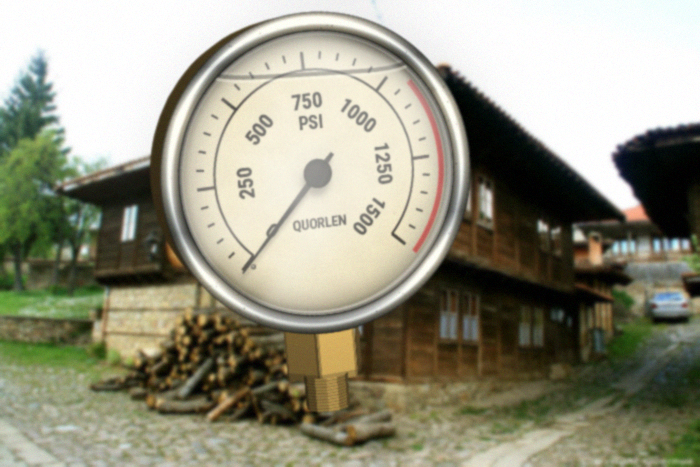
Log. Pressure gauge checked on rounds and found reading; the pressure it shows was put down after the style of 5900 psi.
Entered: 0 psi
